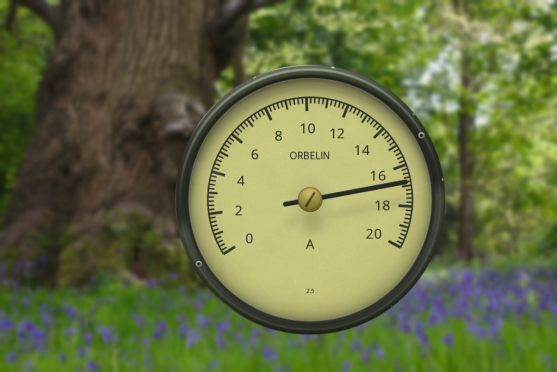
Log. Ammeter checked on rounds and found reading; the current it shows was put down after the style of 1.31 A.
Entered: 16.8 A
